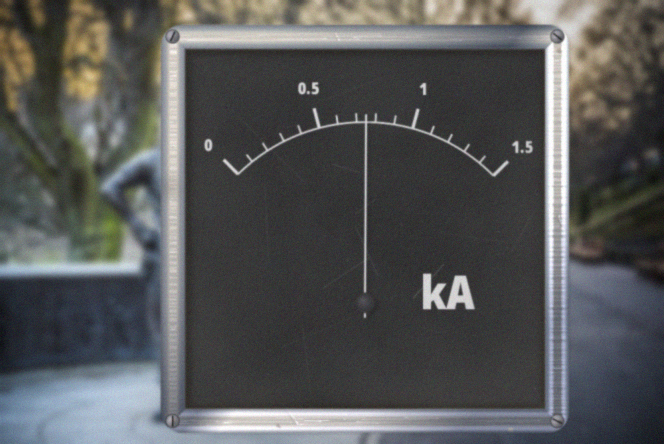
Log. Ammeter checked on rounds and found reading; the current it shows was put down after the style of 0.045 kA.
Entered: 0.75 kA
